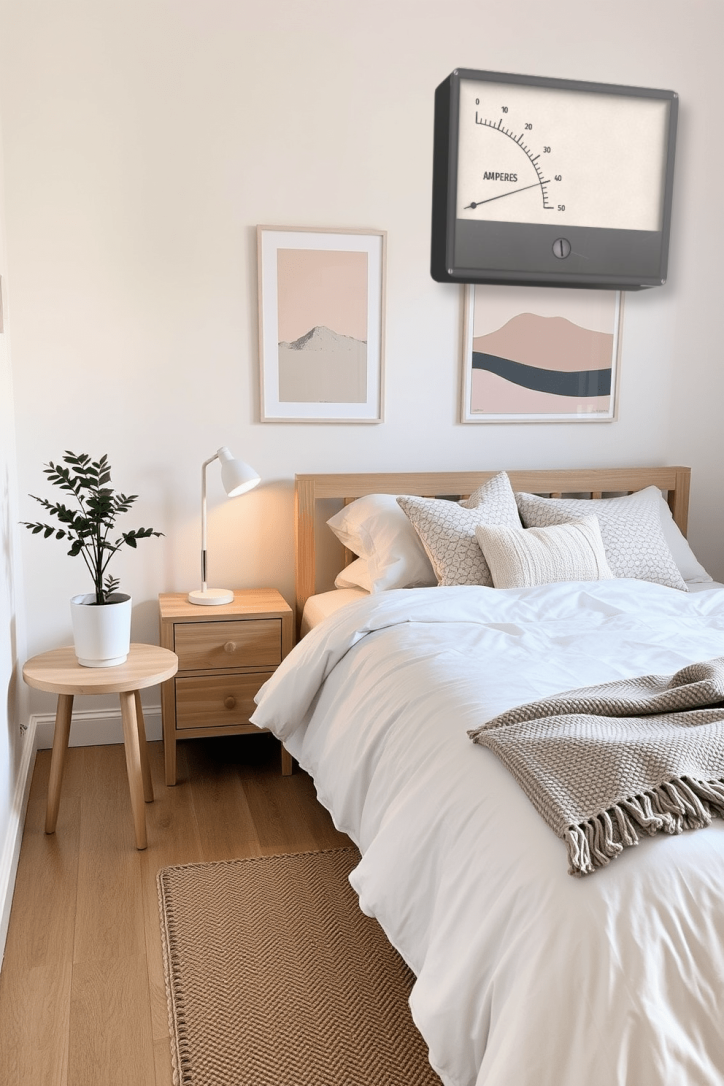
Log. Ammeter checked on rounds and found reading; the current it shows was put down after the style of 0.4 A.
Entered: 40 A
